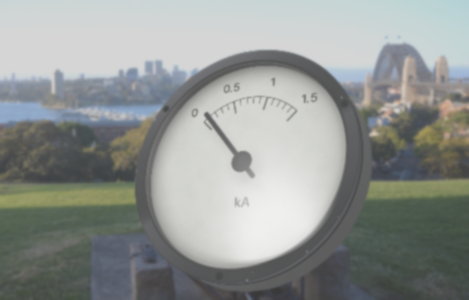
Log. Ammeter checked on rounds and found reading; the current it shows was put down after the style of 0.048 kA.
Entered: 0.1 kA
